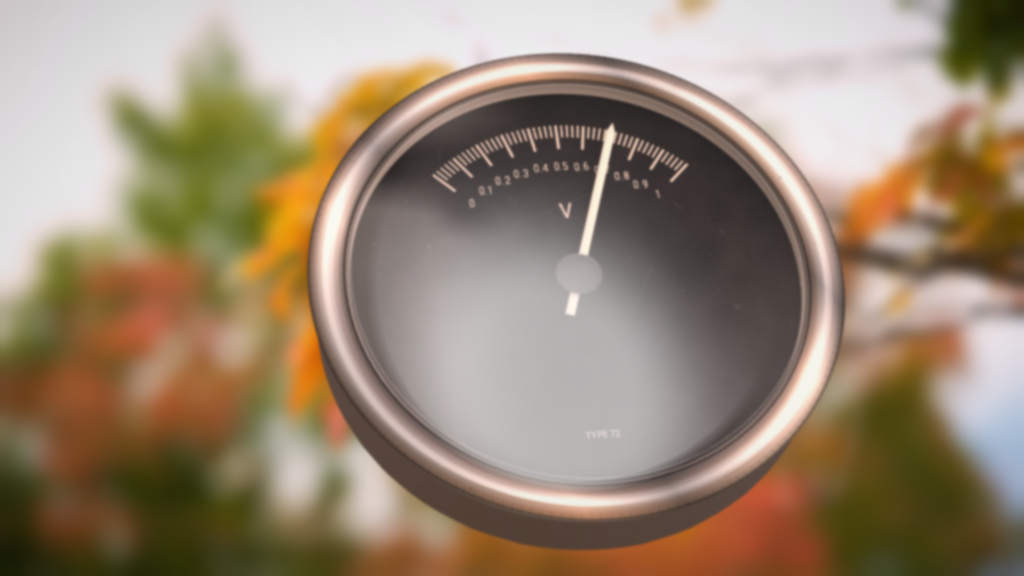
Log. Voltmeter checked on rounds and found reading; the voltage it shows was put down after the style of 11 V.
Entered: 0.7 V
